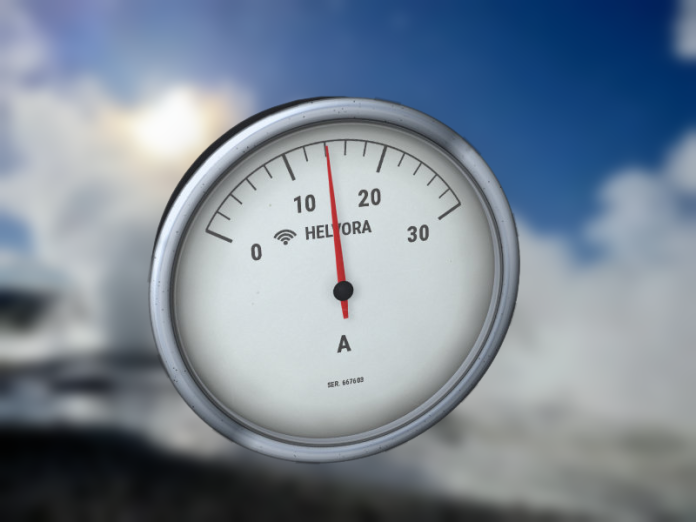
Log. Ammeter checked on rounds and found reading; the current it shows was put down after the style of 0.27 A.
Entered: 14 A
